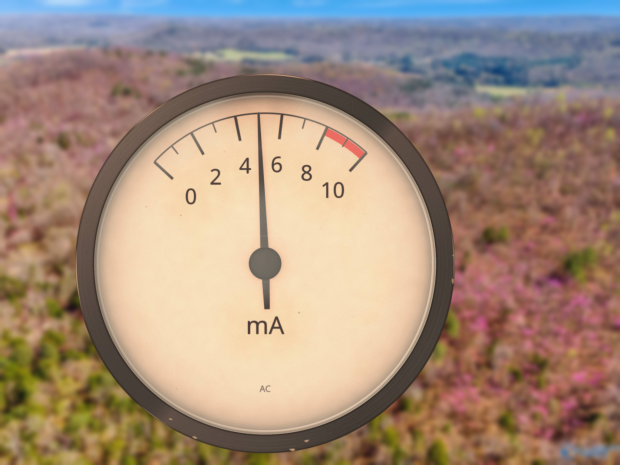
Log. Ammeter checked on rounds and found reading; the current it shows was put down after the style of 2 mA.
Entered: 5 mA
